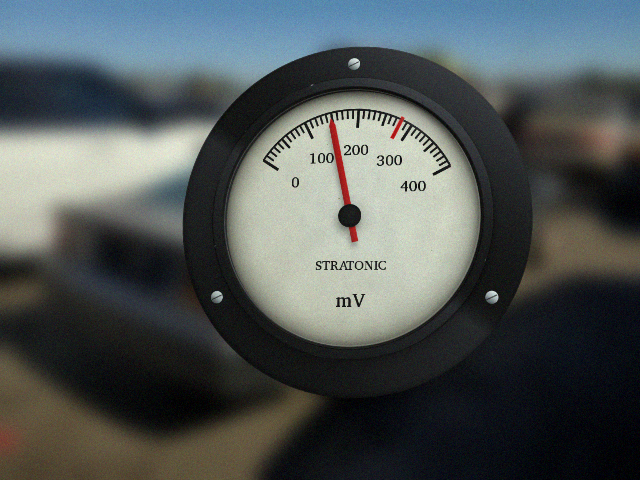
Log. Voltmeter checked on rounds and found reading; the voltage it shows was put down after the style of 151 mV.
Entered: 150 mV
